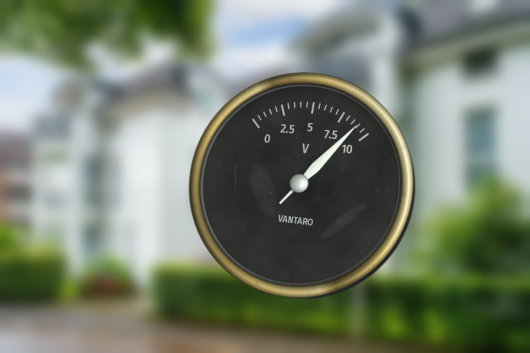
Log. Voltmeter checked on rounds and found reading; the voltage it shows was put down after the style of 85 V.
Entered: 9 V
